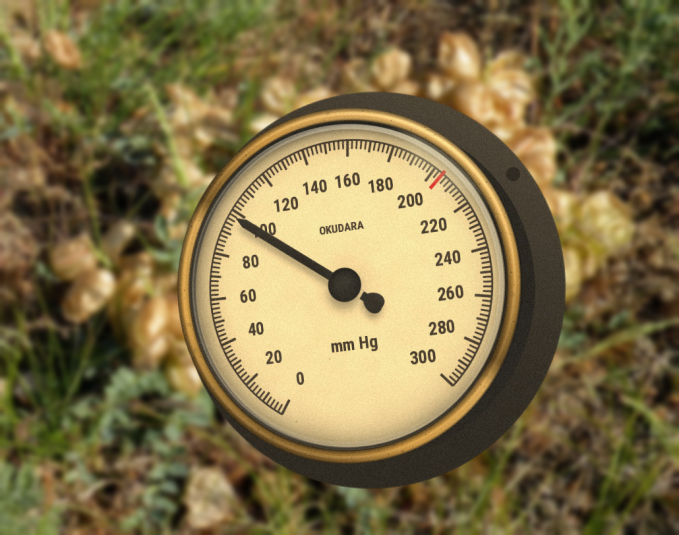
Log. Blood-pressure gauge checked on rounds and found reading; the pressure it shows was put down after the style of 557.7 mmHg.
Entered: 98 mmHg
